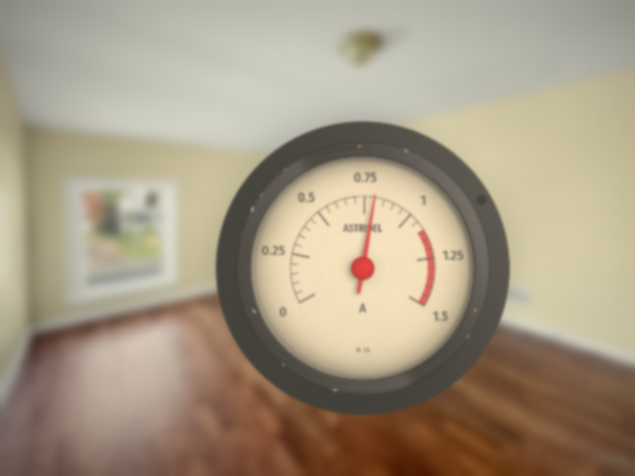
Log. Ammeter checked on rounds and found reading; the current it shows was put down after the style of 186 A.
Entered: 0.8 A
